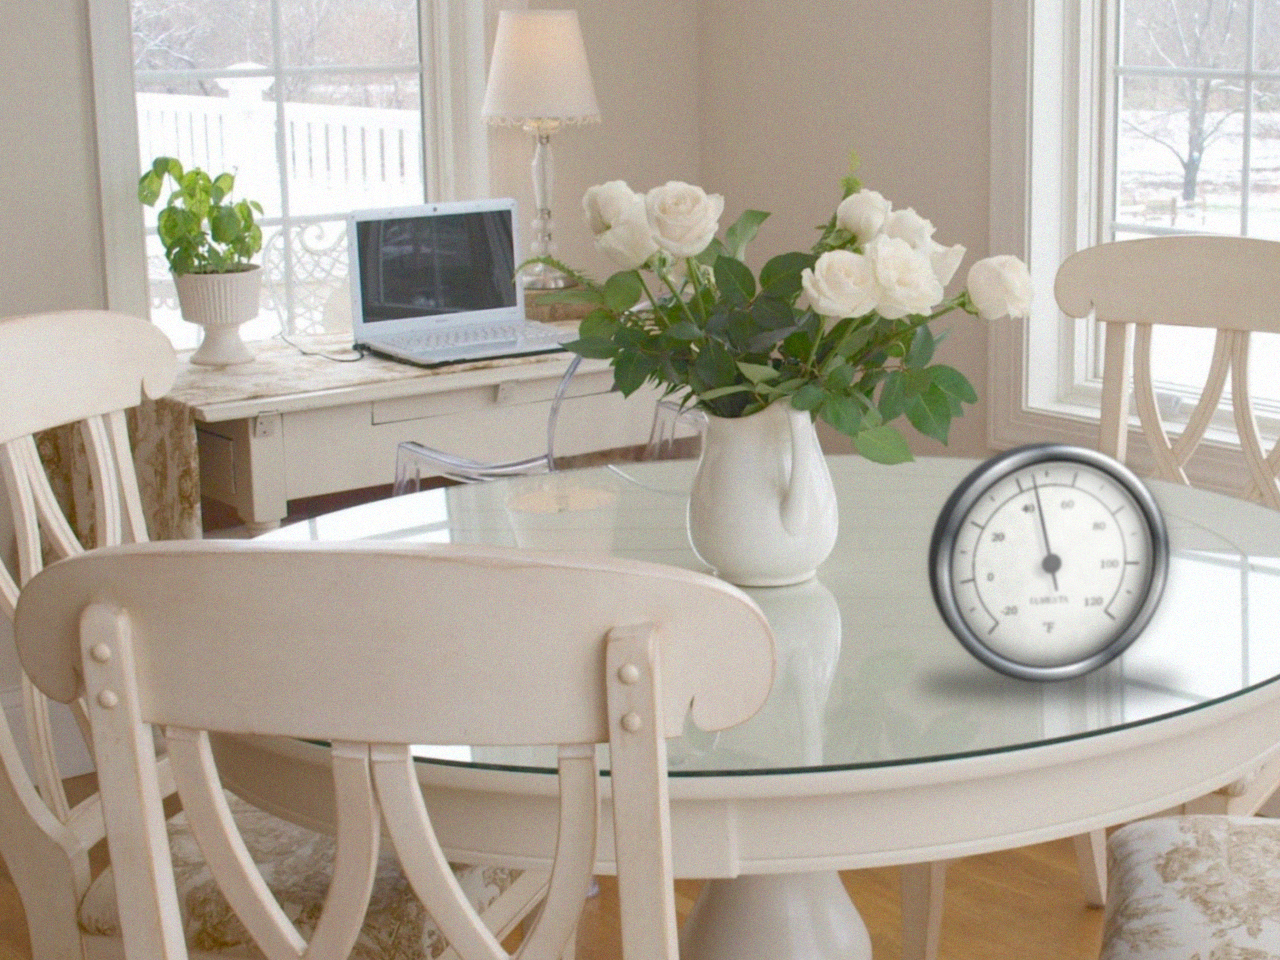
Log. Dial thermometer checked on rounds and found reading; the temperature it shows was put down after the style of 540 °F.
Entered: 45 °F
